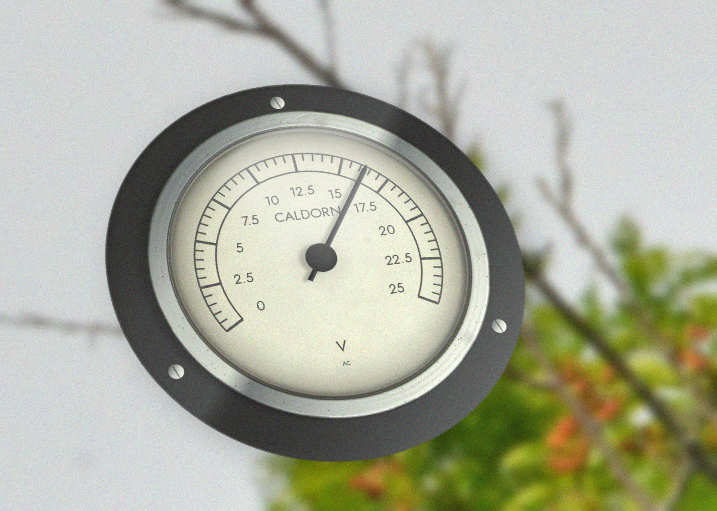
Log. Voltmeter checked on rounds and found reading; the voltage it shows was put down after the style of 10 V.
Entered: 16.25 V
